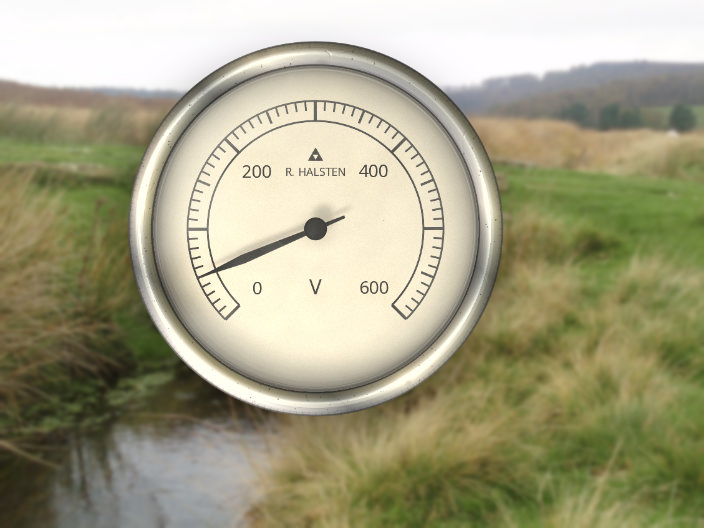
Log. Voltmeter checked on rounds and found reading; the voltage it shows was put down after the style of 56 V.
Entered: 50 V
